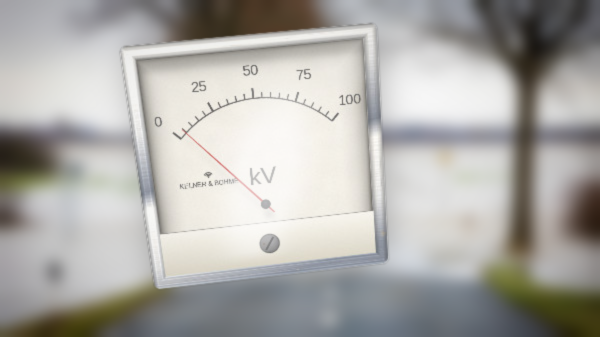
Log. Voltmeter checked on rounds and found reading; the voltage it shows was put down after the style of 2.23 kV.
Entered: 5 kV
